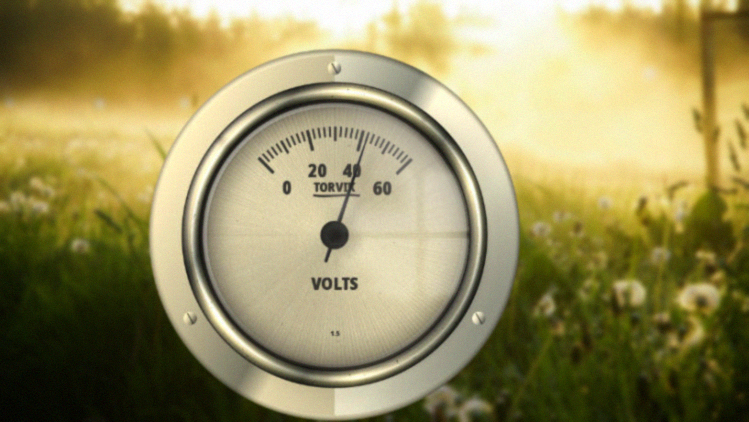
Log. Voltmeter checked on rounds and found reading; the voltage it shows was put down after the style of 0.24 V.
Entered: 42 V
